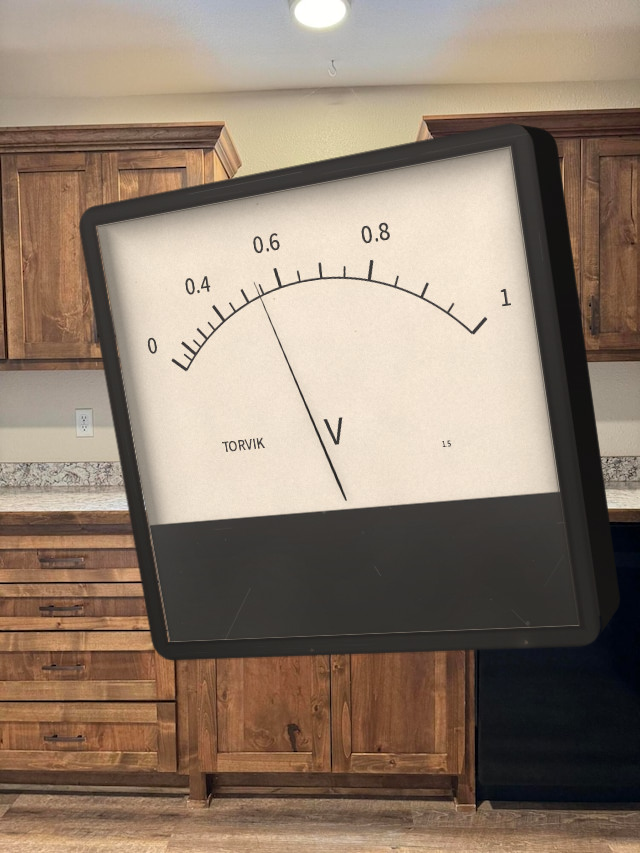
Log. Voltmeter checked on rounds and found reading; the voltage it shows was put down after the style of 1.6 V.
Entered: 0.55 V
